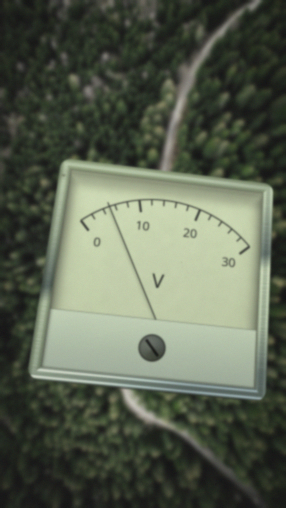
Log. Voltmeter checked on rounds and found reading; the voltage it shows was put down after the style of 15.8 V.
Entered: 5 V
